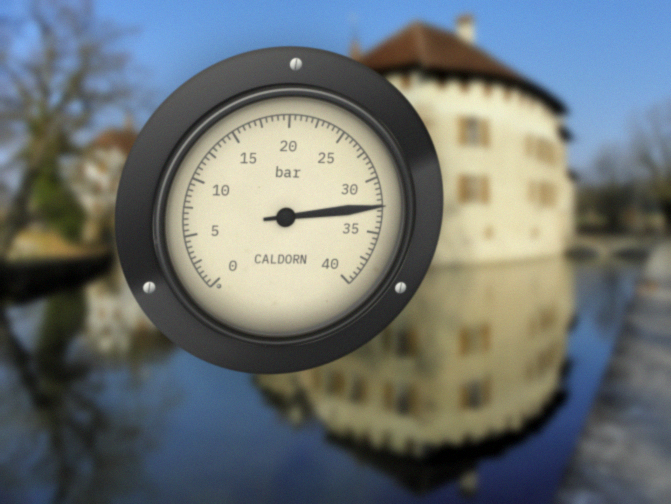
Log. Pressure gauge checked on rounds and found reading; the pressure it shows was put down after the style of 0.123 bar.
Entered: 32.5 bar
